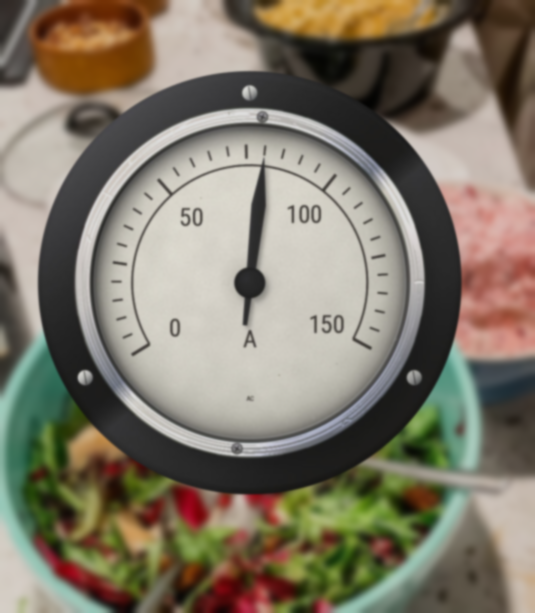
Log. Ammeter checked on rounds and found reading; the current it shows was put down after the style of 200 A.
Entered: 80 A
